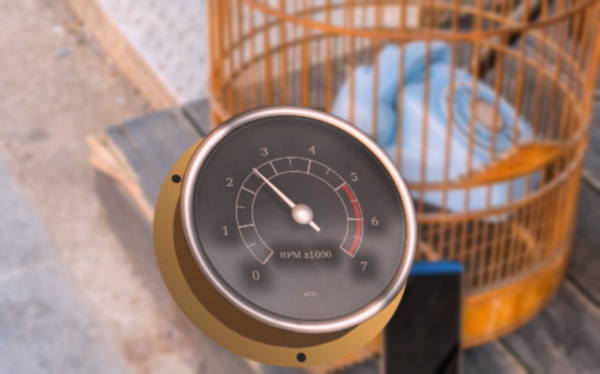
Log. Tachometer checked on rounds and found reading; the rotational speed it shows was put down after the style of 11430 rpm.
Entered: 2500 rpm
